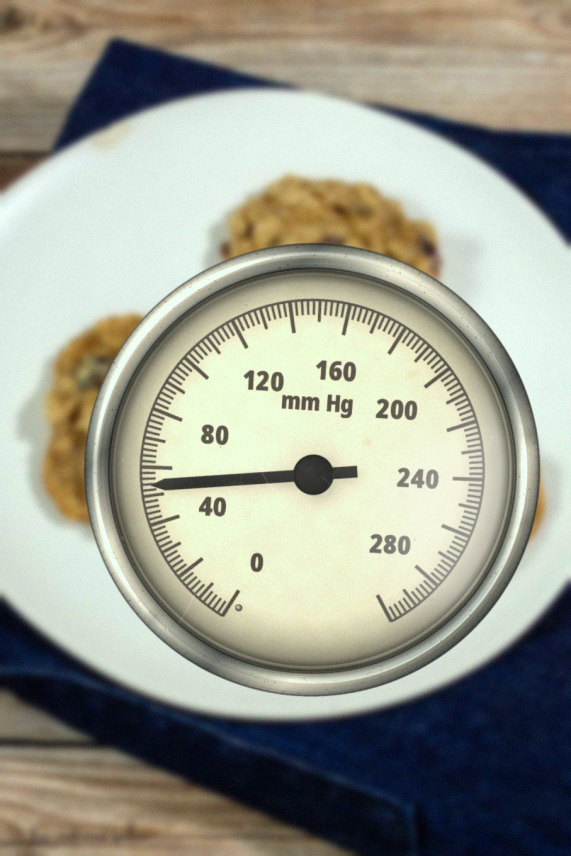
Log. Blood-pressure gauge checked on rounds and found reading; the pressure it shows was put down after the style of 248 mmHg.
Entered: 54 mmHg
